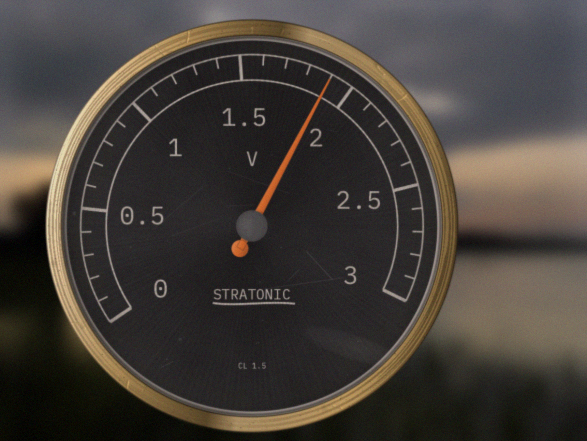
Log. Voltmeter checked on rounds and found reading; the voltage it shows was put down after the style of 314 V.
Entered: 1.9 V
